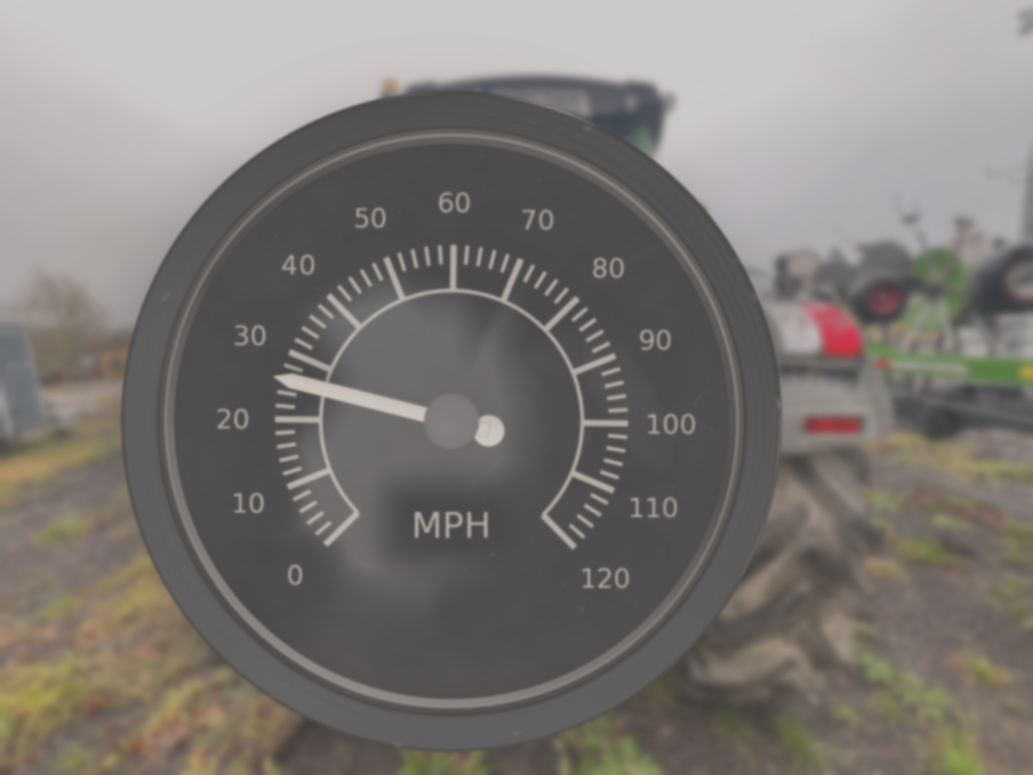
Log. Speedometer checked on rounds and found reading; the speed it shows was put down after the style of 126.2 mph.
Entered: 26 mph
